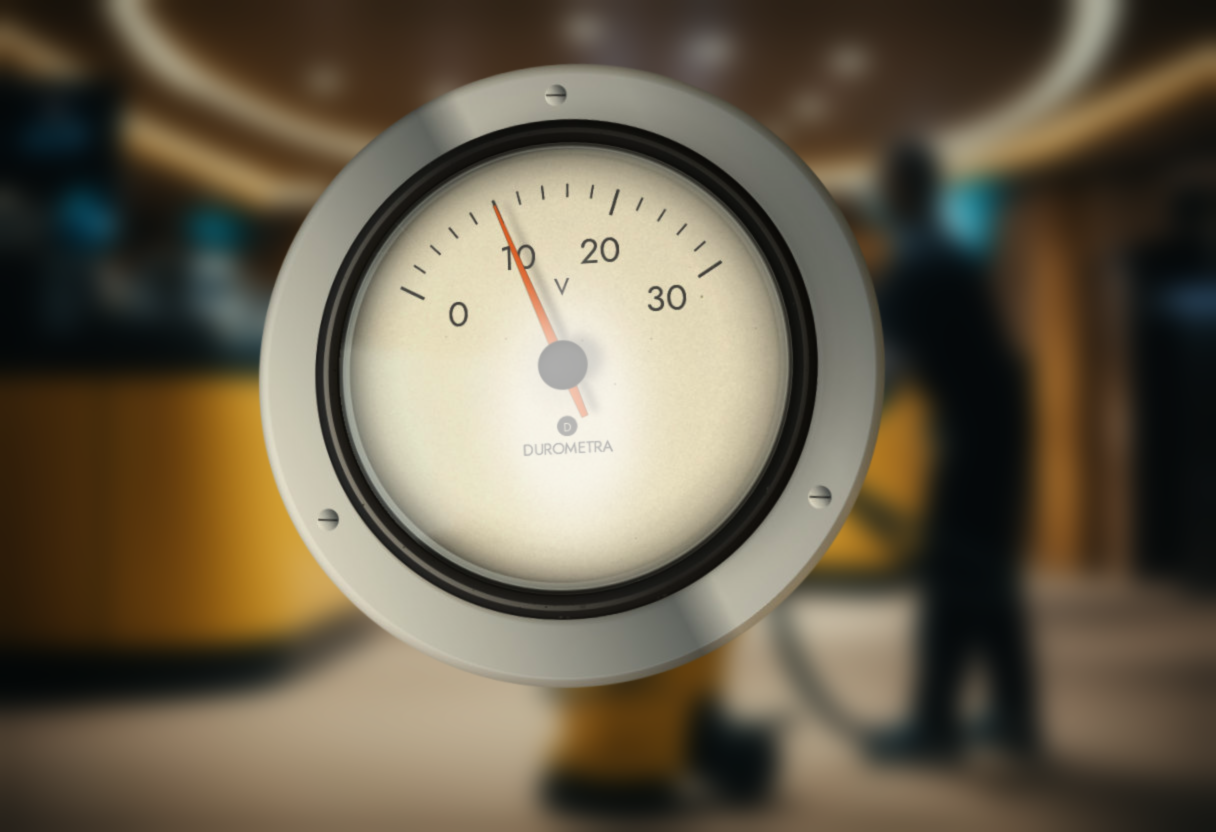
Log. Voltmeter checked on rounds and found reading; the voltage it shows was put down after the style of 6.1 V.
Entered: 10 V
